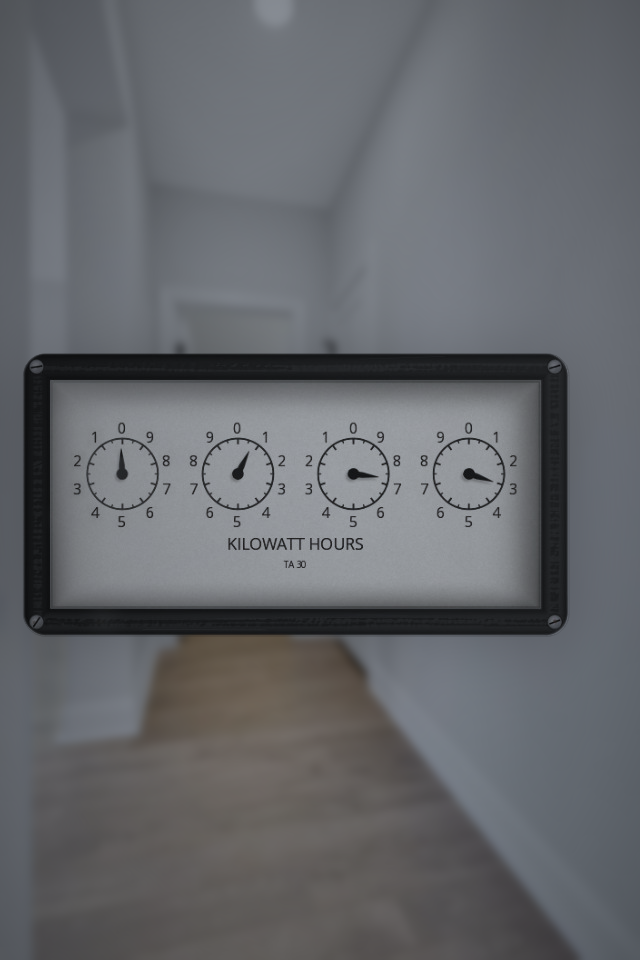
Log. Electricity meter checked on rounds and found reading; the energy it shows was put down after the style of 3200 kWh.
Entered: 73 kWh
